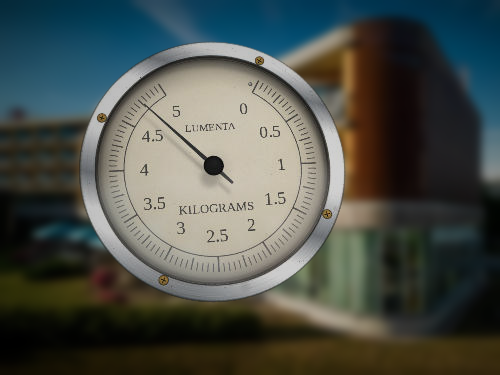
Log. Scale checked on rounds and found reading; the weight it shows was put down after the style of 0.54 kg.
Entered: 4.75 kg
